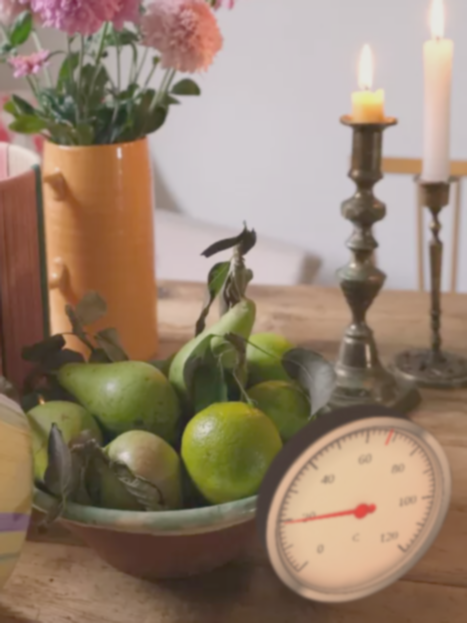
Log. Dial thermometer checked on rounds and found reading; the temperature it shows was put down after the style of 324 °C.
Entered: 20 °C
